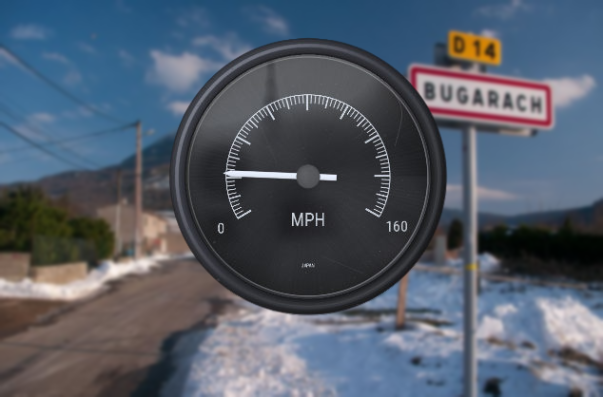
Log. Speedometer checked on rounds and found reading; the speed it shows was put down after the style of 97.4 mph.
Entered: 22 mph
